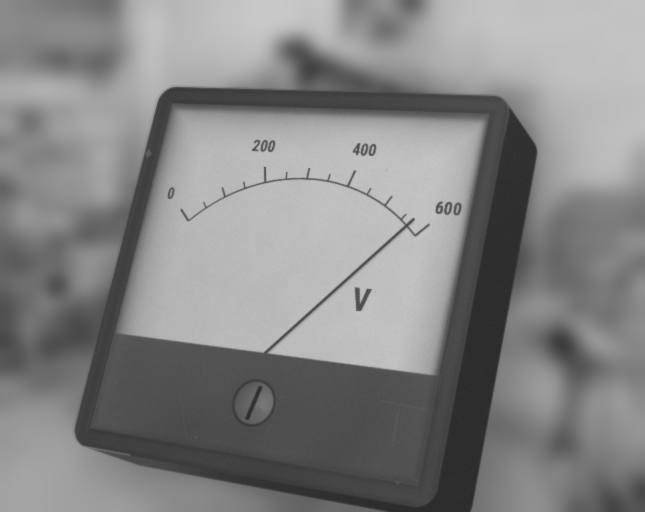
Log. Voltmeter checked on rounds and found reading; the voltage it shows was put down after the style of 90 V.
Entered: 575 V
